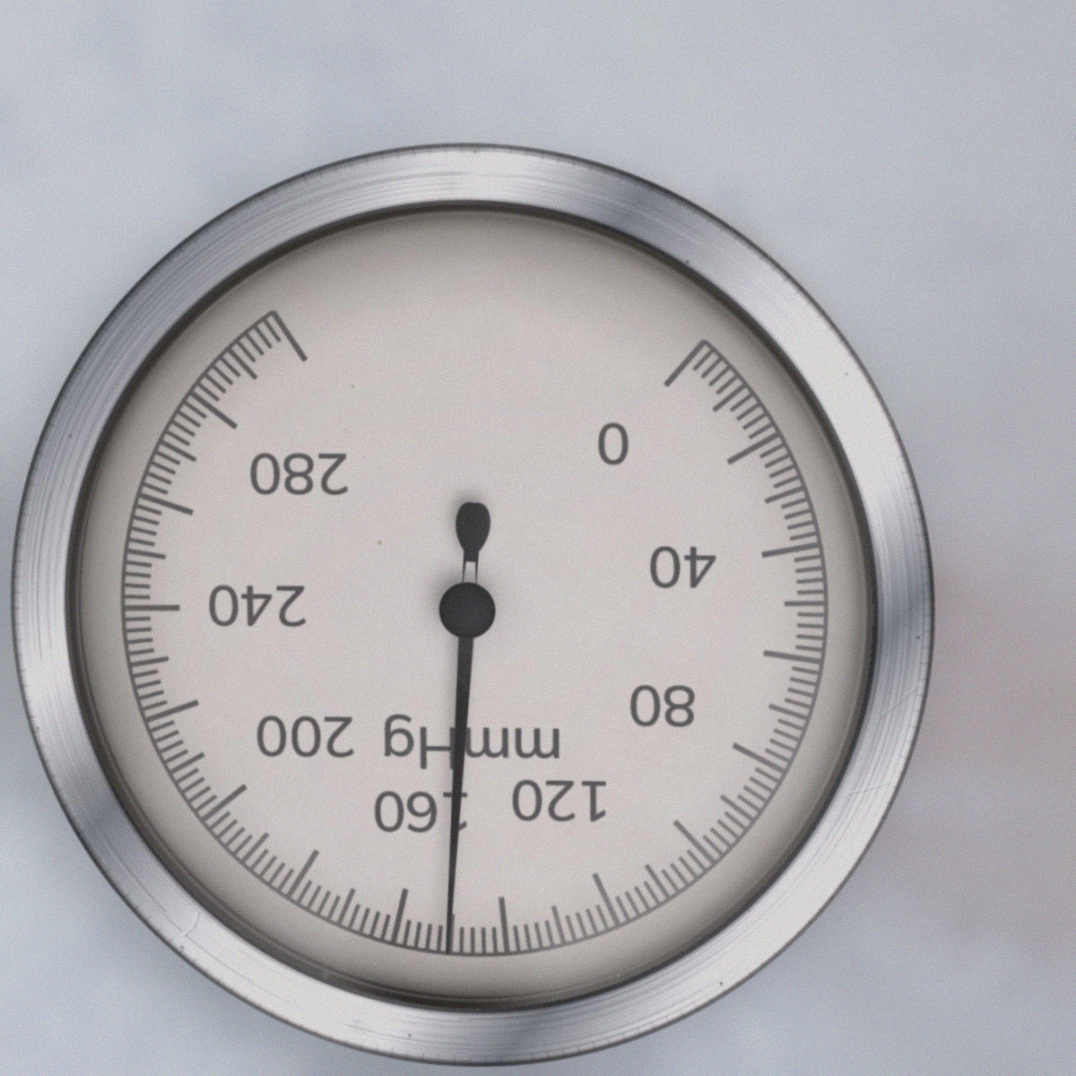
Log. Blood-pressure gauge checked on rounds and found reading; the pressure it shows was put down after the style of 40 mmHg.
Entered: 150 mmHg
